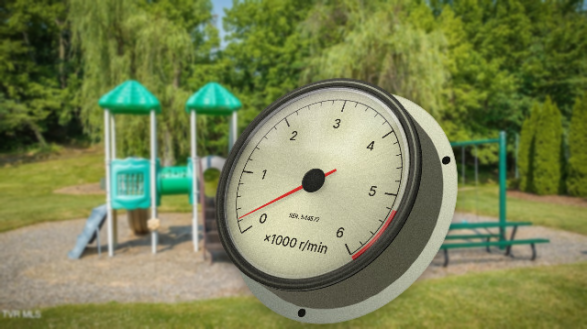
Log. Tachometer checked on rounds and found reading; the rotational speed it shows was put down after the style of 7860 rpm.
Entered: 200 rpm
